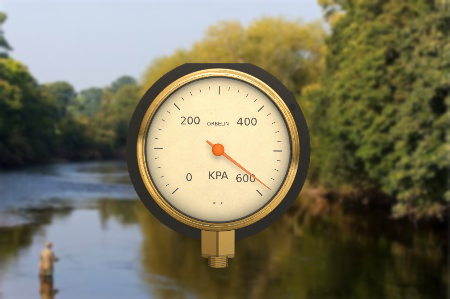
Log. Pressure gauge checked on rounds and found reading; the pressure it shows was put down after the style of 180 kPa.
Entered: 580 kPa
